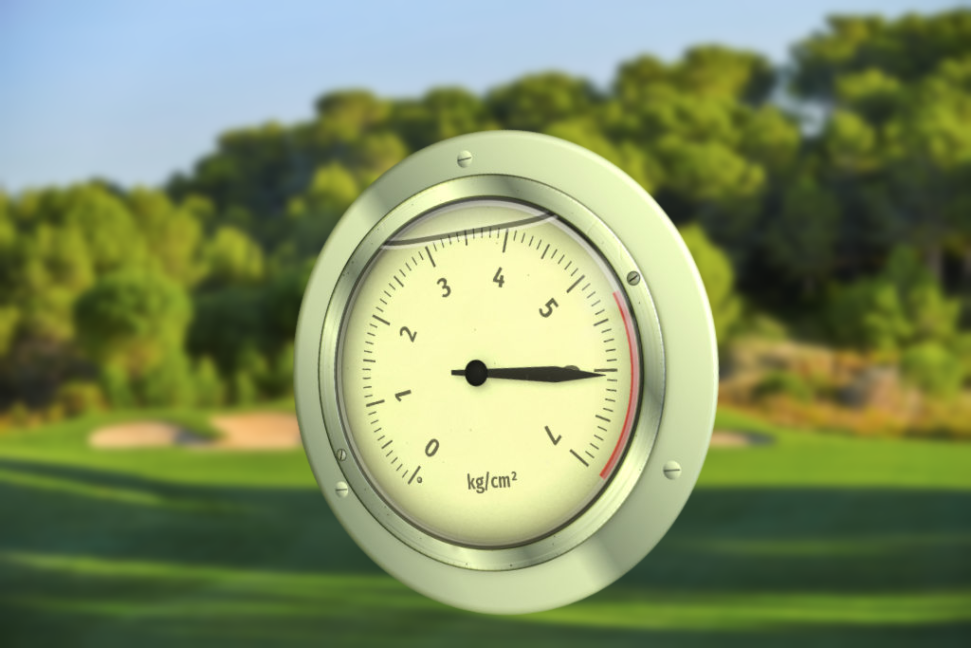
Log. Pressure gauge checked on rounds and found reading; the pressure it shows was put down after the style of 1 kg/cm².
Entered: 6.05 kg/cm²
